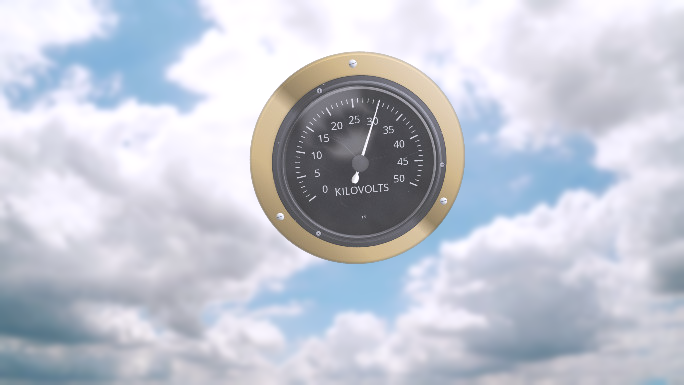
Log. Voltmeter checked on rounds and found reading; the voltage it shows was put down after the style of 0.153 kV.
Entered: 30 kV
